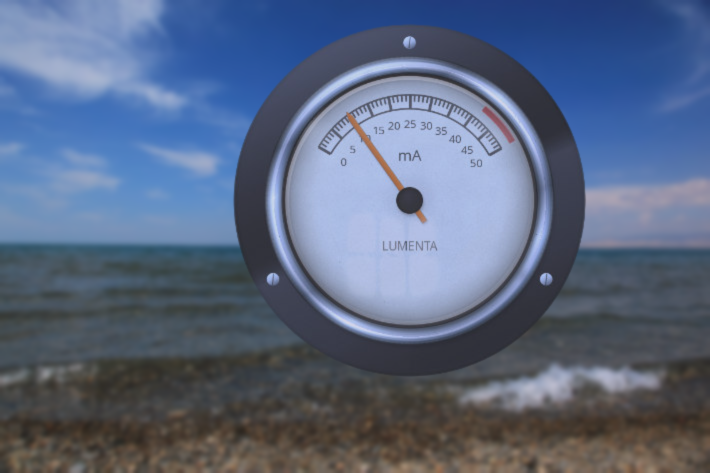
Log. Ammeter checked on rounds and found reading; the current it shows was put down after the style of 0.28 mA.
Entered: 10 mA
